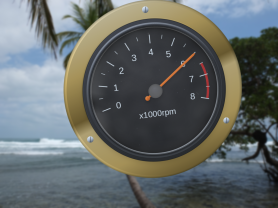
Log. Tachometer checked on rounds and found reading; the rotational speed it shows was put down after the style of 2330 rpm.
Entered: 6000 rpm
